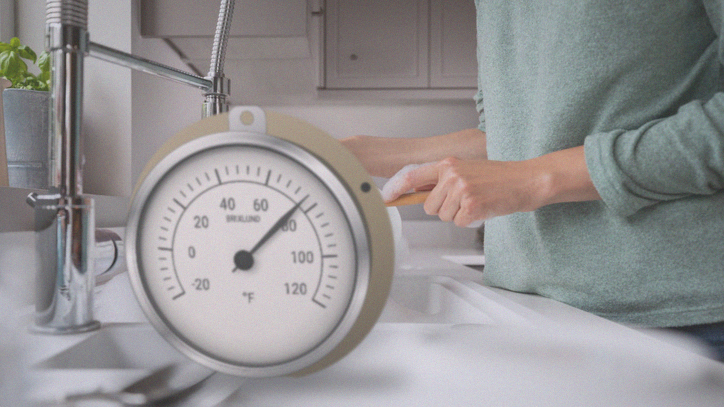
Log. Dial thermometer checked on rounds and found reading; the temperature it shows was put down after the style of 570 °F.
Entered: 76 °F
